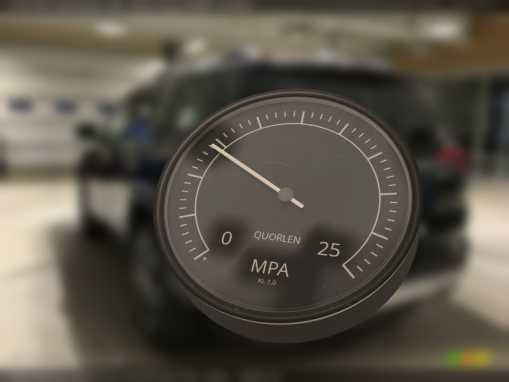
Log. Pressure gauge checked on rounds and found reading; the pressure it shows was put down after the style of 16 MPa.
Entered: 7 MPa
